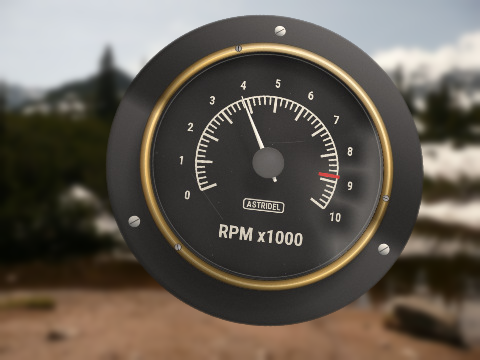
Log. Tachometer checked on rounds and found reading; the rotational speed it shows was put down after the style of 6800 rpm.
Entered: 3800 rpm
